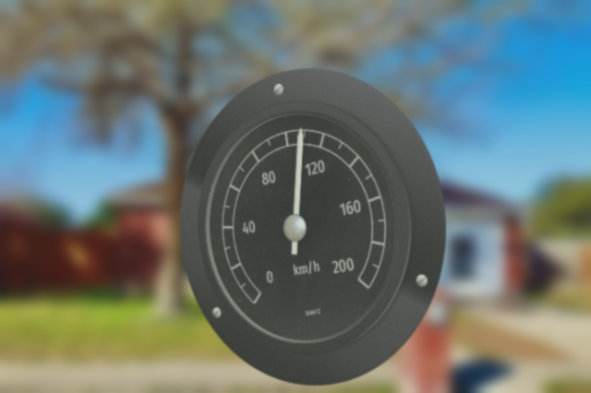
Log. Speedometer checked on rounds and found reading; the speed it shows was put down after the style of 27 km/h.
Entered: 110 km/h
